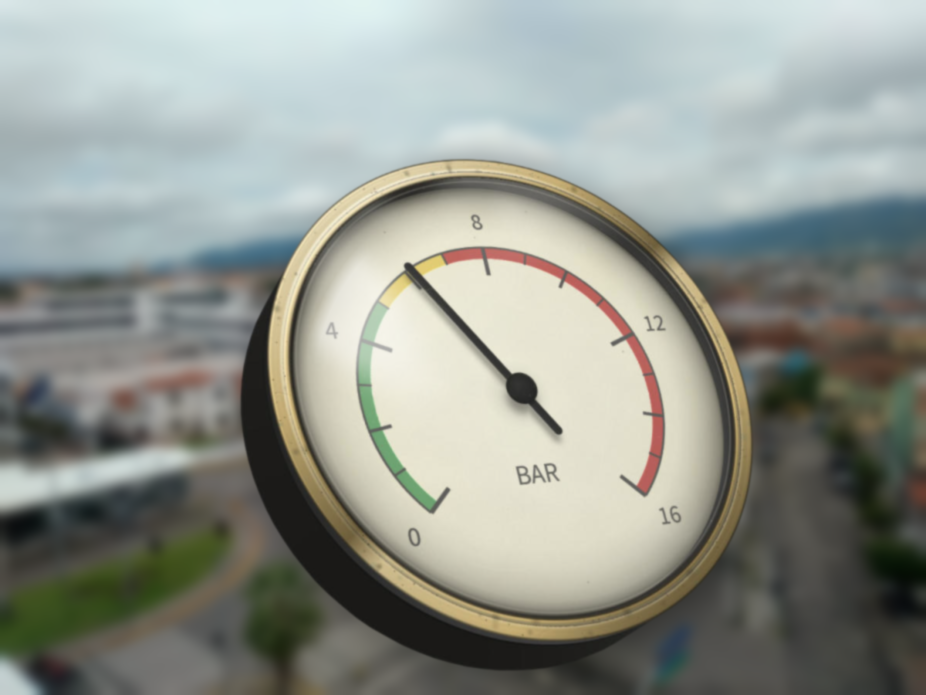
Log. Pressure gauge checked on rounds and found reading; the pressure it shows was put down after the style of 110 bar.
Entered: 6 bar
